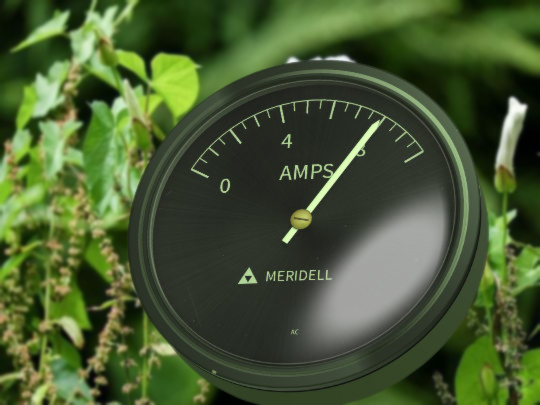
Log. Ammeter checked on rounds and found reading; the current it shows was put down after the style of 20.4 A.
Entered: 8 A
